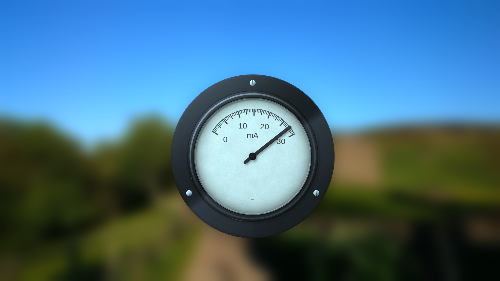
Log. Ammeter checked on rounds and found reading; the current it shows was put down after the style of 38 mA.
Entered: 27.5 mA
